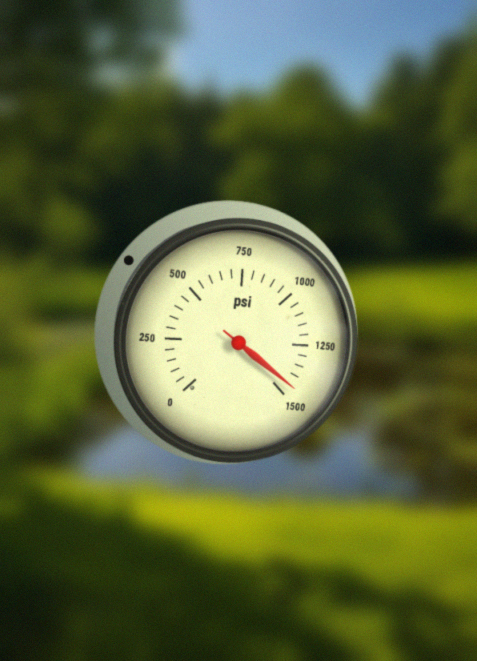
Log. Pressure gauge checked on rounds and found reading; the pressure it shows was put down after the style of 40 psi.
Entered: 1450 psi
